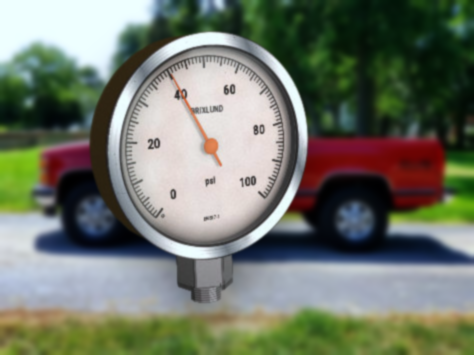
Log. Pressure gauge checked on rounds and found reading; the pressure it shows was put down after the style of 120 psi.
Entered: 40 psi
